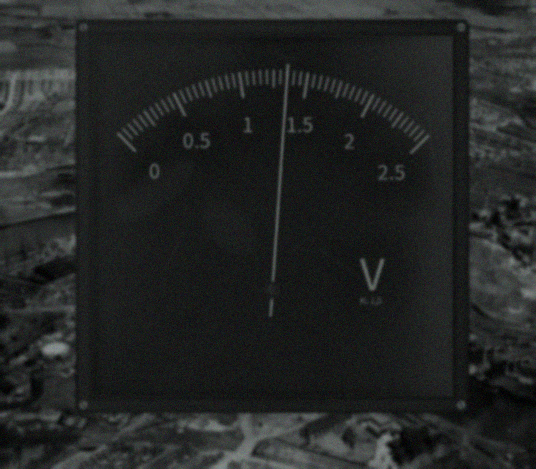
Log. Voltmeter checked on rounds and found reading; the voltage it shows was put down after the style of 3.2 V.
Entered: 1.35 V
